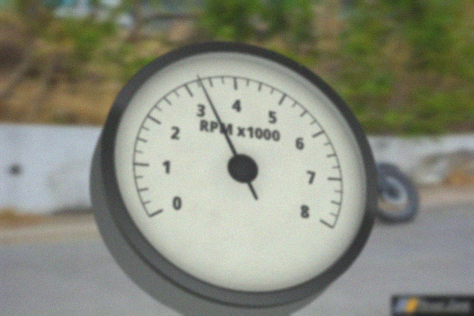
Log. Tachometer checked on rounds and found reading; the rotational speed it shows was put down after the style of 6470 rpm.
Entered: 3250 rpm
